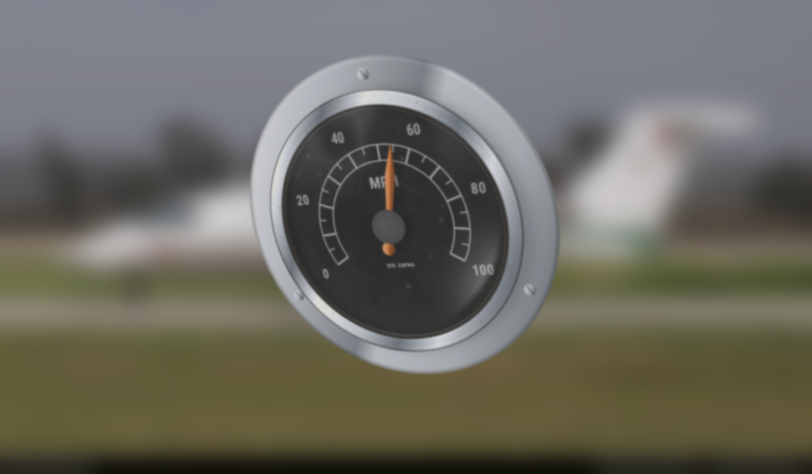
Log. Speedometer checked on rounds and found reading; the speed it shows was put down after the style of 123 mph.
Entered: 55 mph
